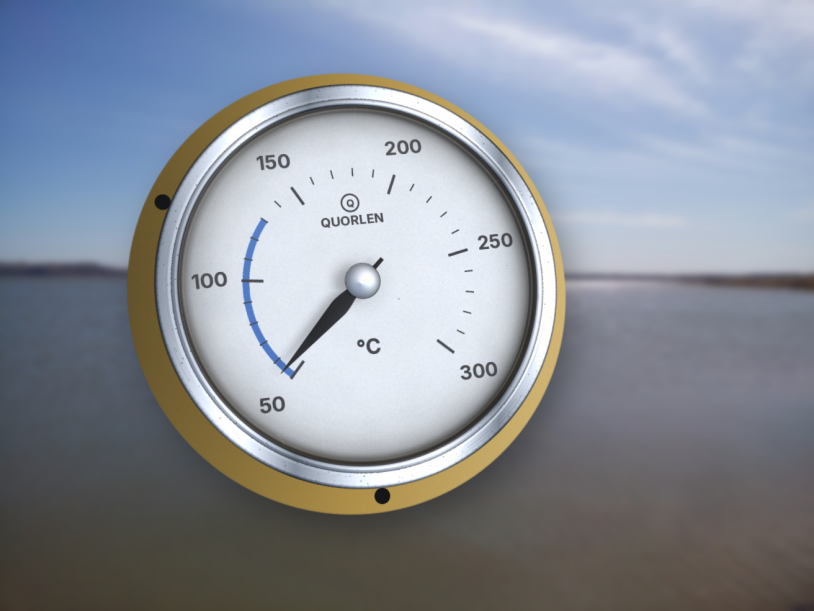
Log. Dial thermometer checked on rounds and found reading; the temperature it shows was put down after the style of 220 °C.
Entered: 55 °C
